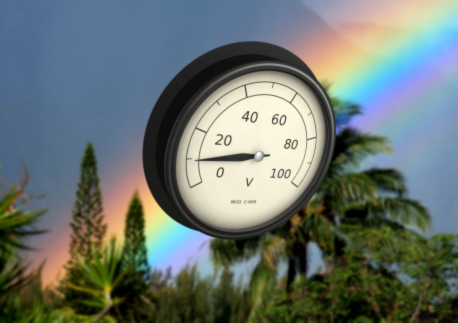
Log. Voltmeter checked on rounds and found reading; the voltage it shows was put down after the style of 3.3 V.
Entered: 10 V
